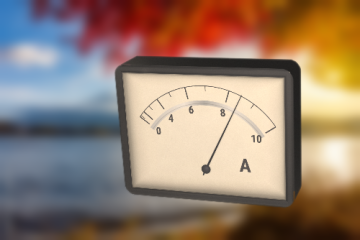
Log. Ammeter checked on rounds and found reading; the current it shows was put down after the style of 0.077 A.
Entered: 8.5 A
